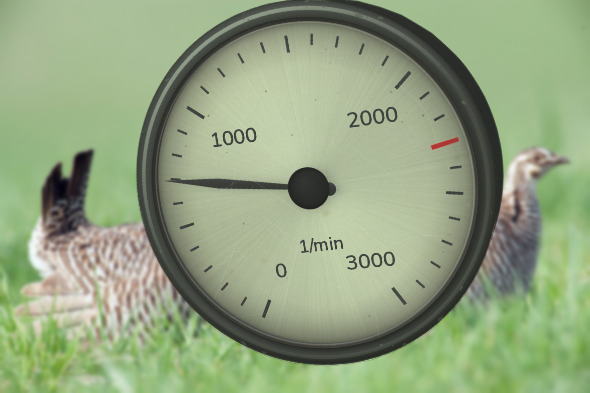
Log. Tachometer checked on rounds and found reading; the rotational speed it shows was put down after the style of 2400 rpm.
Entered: 700 rpm
